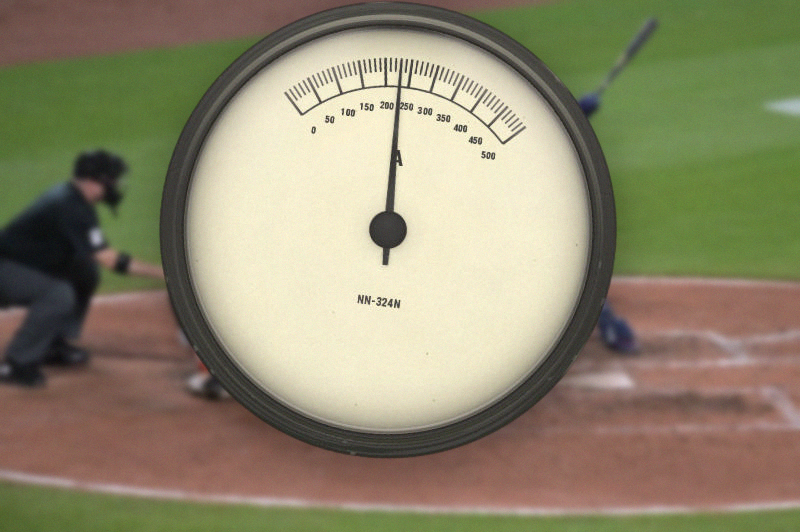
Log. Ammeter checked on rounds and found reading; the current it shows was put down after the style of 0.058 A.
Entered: 230 A
